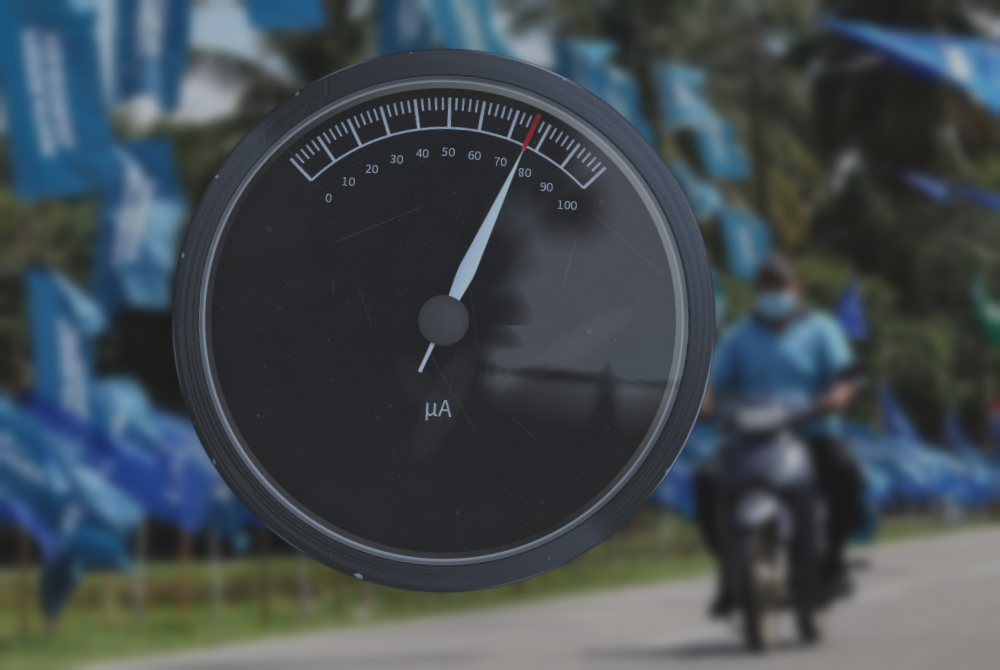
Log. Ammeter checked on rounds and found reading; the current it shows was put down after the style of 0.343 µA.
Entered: 76 µA
